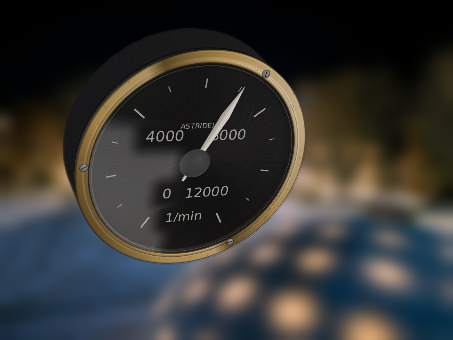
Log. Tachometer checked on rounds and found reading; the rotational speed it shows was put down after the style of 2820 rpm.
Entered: 7000 rpm
